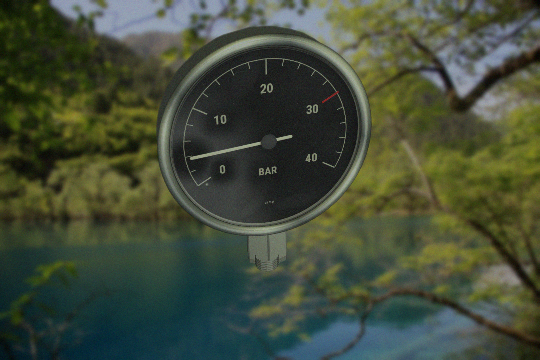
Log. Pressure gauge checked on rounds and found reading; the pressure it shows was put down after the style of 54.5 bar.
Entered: 4 bar
